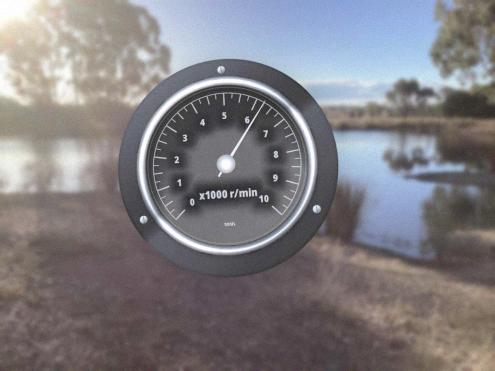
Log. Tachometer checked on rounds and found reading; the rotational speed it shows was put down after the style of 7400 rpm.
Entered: 6250 rpm
